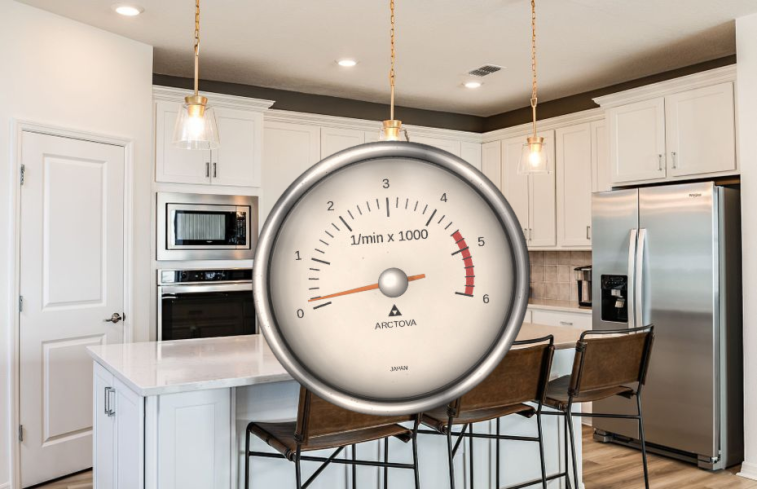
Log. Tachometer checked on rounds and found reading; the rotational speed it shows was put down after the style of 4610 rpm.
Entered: 200 rpm
